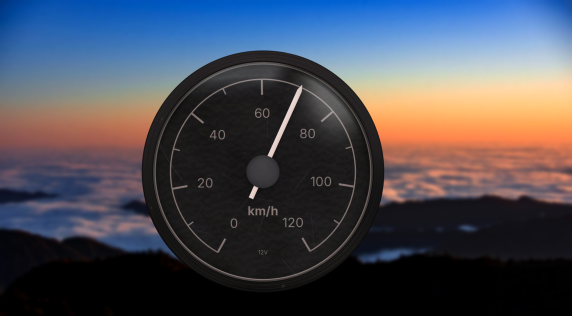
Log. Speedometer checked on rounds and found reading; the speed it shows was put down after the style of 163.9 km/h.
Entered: 70 km/h
